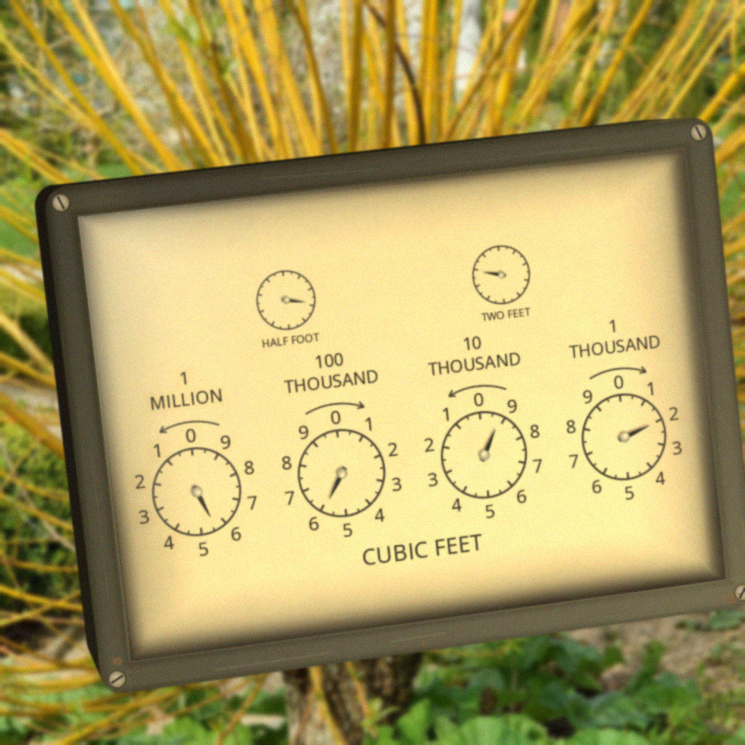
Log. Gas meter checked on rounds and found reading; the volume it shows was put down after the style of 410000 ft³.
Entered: 559200 ft³
